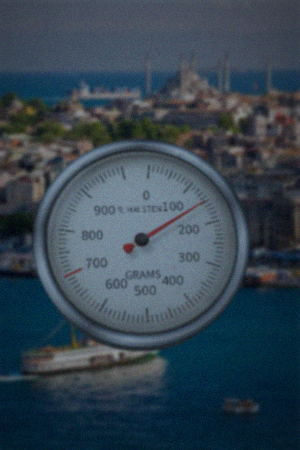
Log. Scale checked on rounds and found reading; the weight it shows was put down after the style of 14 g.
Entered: 150 g
